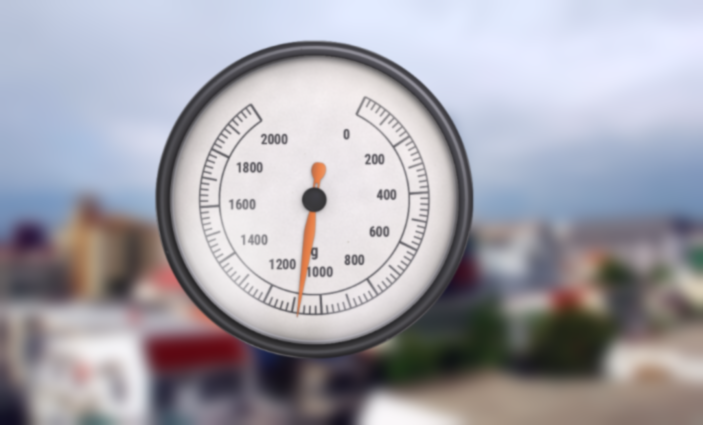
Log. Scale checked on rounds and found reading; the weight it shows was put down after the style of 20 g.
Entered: 1080 g
